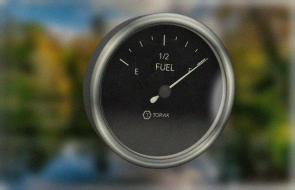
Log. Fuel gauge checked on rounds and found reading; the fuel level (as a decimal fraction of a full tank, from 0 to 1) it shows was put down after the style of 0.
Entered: 1
